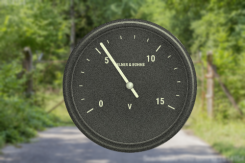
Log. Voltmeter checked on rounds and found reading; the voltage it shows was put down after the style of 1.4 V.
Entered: 5.5 V
